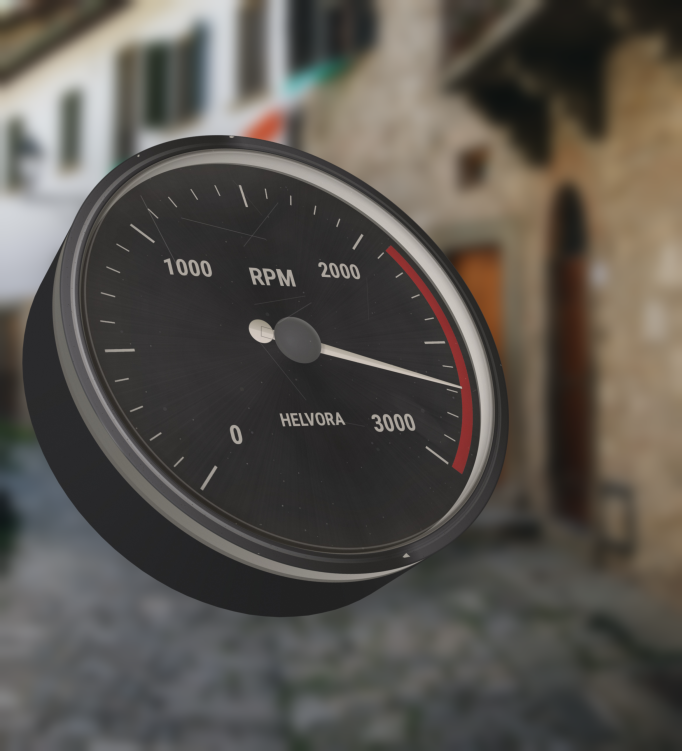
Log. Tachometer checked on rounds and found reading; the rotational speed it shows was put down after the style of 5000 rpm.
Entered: 2700 rpm
